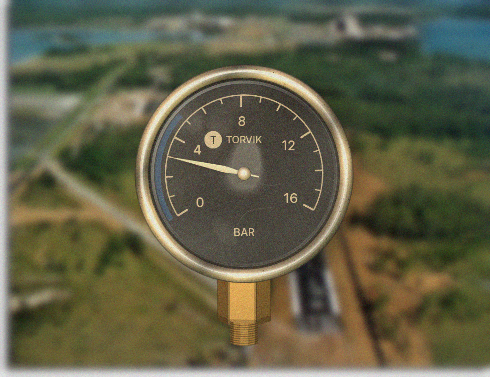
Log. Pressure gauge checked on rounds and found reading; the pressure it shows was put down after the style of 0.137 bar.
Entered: 3 bar
